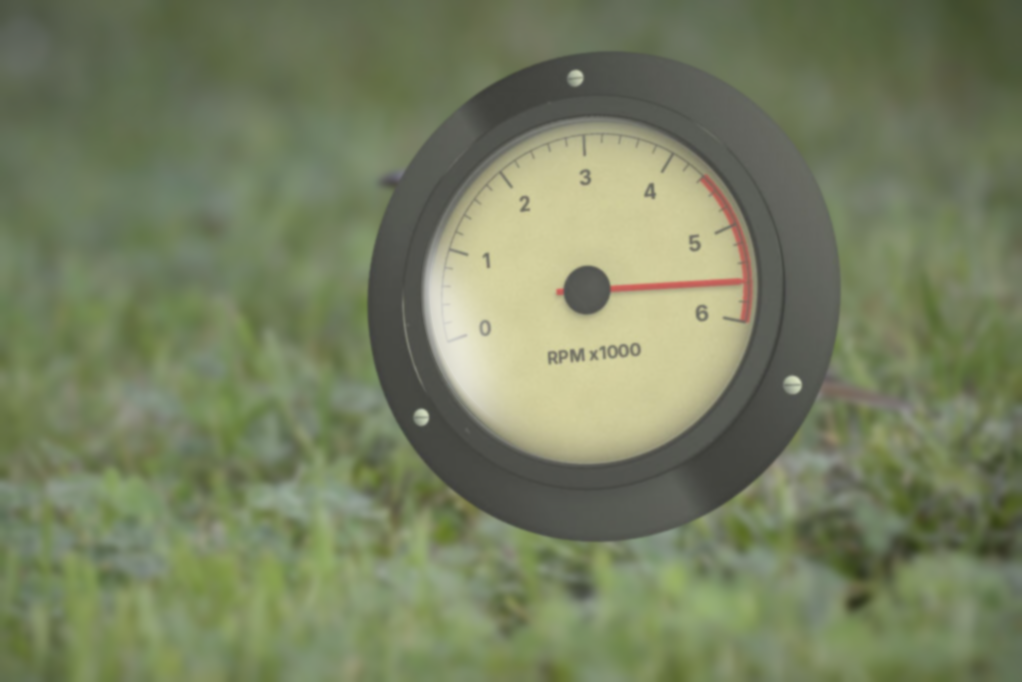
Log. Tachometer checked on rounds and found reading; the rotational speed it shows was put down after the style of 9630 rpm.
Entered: 5600 rpm
